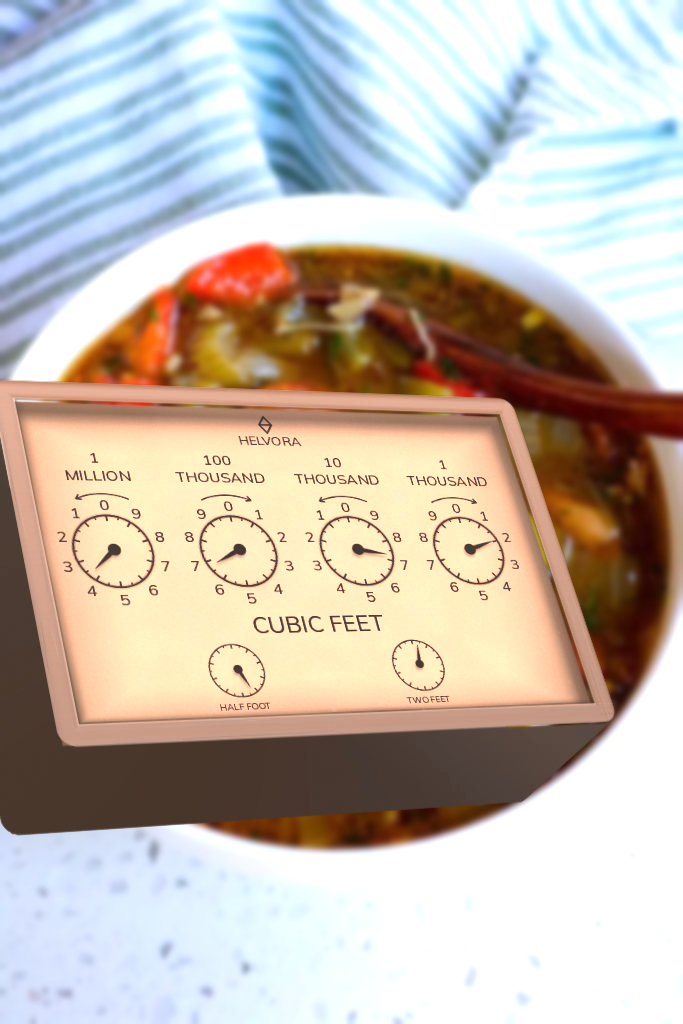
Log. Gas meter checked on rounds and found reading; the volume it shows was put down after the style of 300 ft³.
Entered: 367200 ft³
